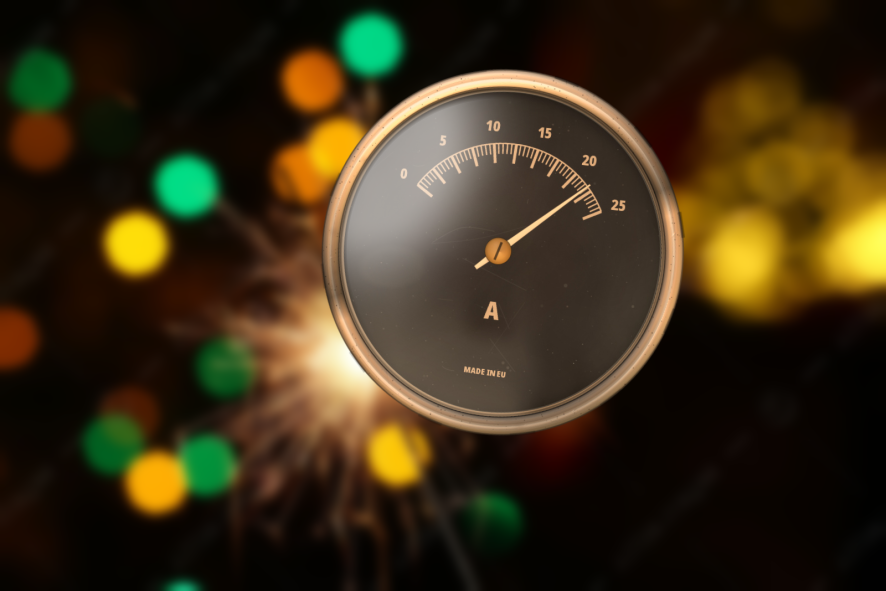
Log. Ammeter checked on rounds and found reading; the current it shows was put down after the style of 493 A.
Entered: 22 A
